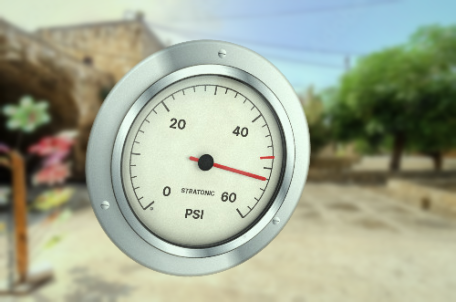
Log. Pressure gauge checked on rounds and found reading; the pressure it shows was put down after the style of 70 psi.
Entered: 52 psi
